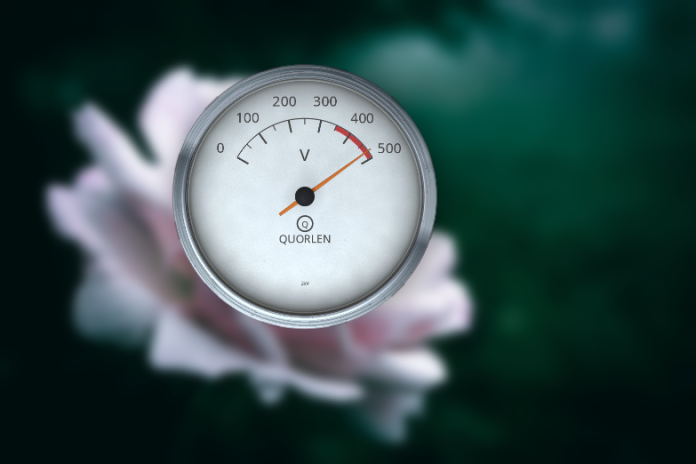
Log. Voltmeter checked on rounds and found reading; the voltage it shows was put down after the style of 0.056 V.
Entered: 475 V
